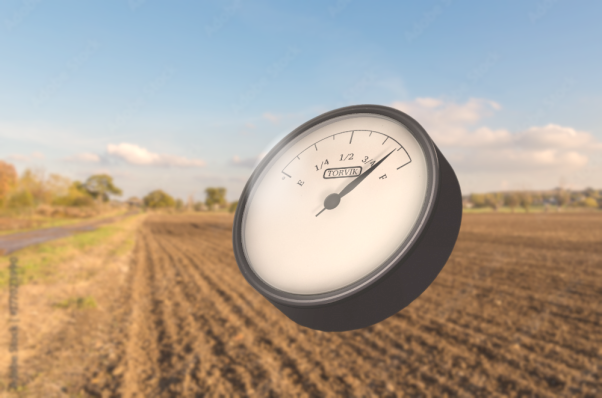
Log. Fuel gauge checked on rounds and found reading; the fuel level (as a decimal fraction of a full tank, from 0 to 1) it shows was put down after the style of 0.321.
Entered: 0.875
